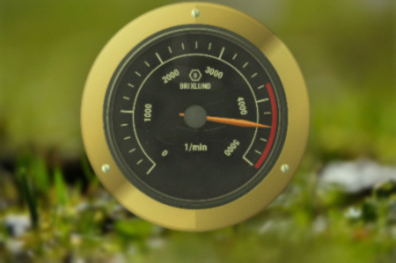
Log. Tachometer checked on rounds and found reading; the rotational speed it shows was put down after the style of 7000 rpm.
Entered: 4400 rpm
